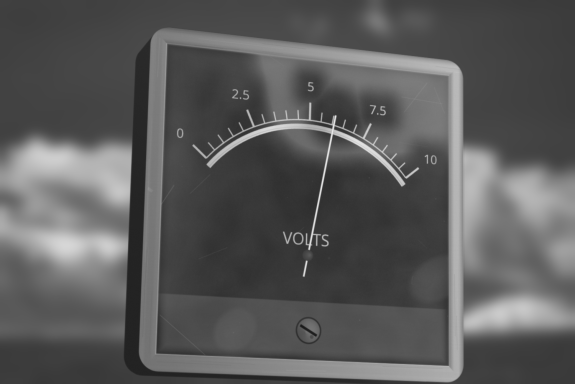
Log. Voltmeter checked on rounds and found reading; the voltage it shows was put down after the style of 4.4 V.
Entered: 6 V
